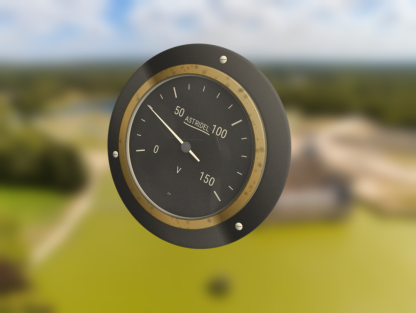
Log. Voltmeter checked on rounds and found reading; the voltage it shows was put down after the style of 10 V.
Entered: 30 V
